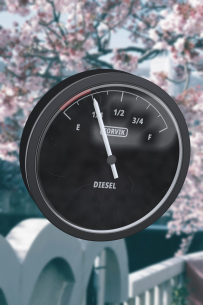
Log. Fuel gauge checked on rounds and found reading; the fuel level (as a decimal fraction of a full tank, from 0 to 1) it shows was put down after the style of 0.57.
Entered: 0.25
